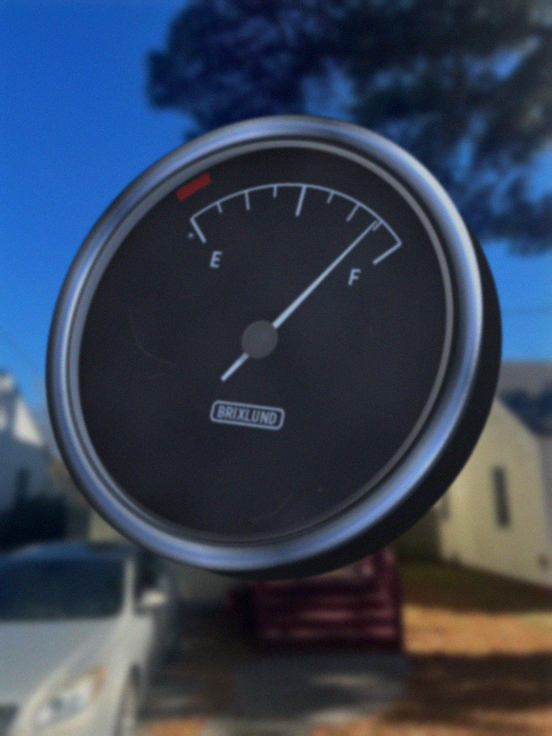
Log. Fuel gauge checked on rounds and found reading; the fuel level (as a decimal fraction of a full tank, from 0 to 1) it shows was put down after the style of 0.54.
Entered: 0.875
